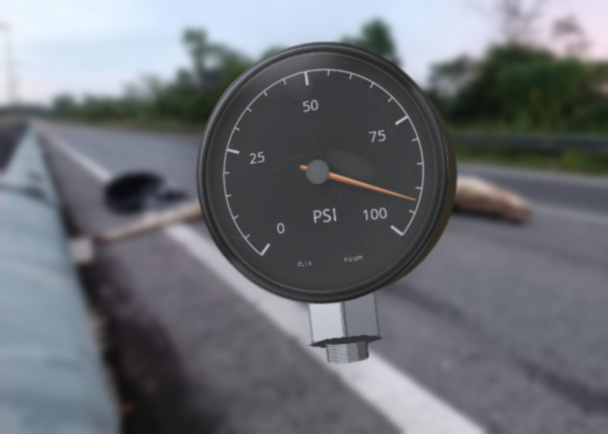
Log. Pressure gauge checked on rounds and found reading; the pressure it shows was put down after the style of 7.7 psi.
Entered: 92.5 psi
